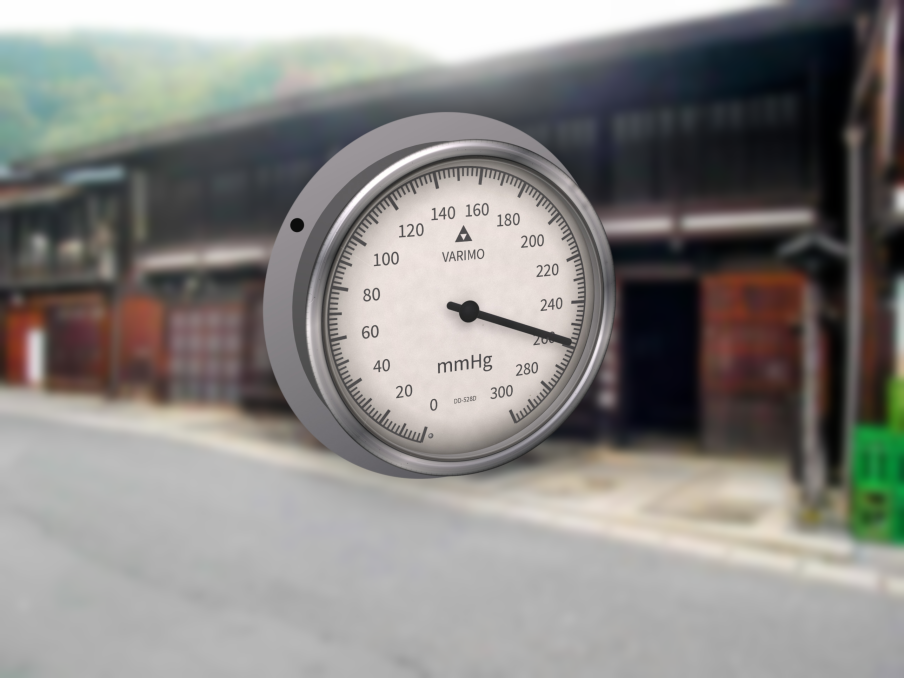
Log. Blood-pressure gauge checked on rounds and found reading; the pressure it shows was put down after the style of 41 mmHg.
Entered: 258 mmHg
